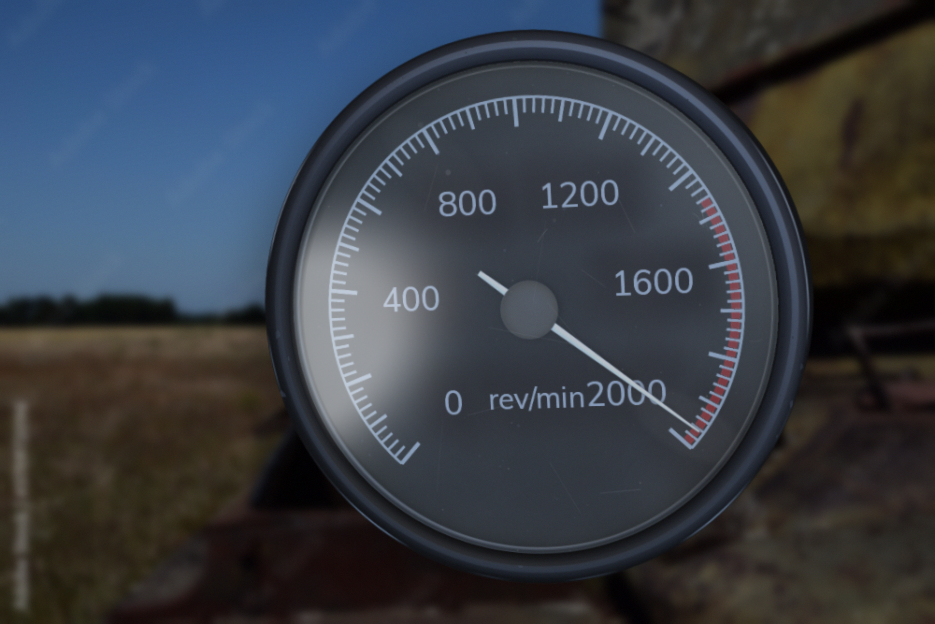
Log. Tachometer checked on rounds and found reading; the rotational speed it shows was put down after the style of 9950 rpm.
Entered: 1960 rpm
